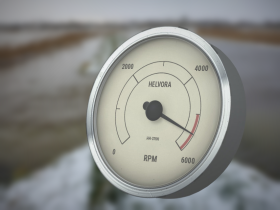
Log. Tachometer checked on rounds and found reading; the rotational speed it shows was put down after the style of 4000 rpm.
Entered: 5500 rpm
